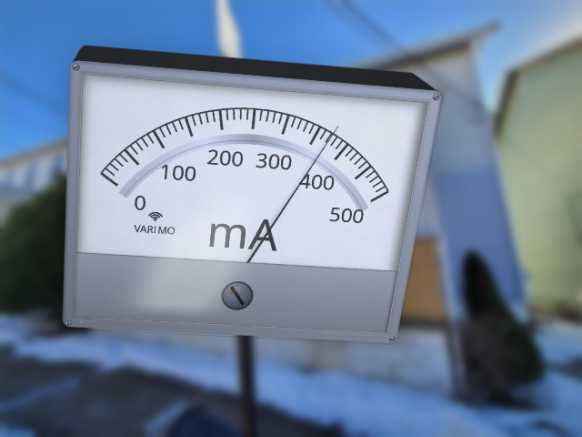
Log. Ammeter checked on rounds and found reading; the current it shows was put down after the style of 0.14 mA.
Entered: 370 mA
